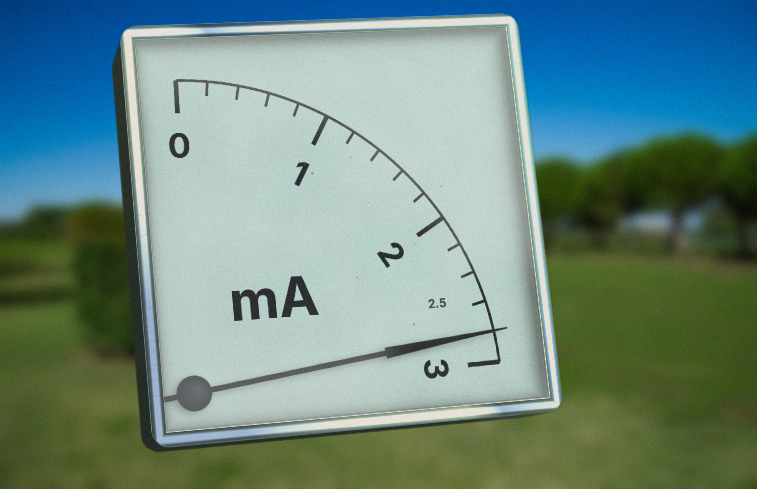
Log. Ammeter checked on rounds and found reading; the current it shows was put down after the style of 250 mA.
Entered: 2.8 mA
